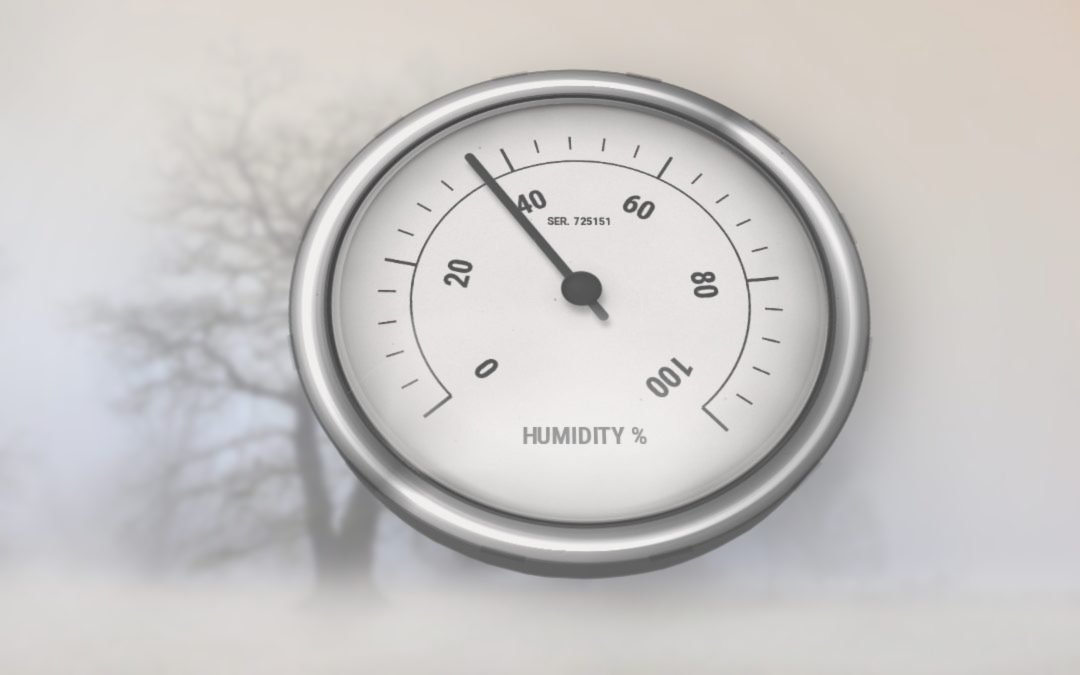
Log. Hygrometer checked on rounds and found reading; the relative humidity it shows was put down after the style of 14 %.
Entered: 36 %
